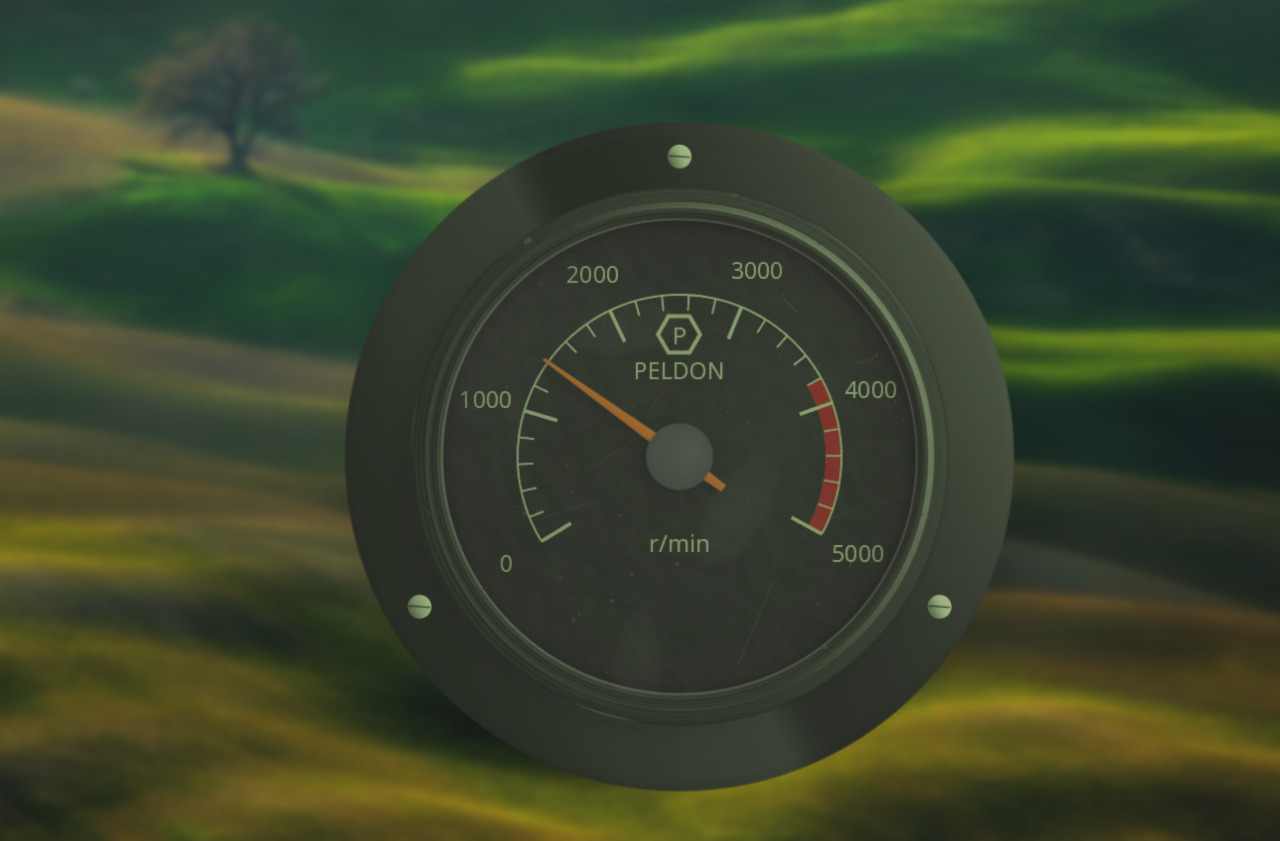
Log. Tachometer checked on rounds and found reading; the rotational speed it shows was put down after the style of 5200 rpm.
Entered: 1400 rpm
